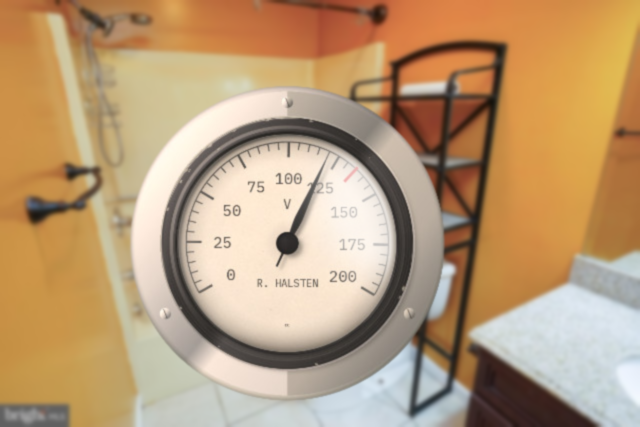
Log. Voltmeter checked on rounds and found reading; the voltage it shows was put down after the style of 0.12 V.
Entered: 120 V
